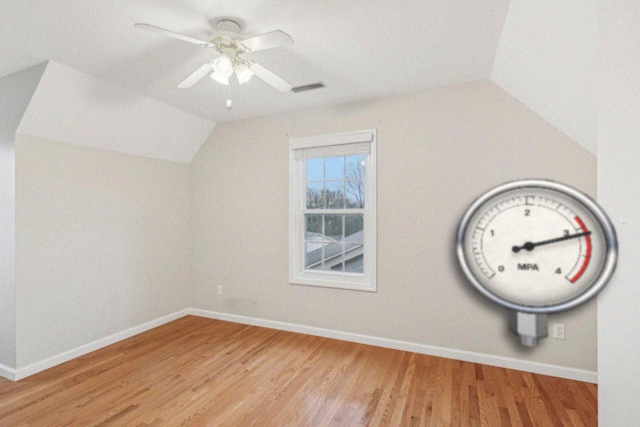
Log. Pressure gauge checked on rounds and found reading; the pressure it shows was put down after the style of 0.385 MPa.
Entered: 3.1 MPa
